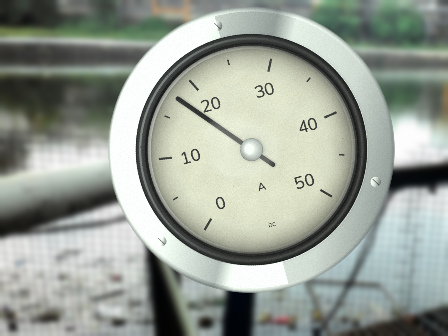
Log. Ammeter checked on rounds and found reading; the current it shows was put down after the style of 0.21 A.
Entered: 17.5 A
